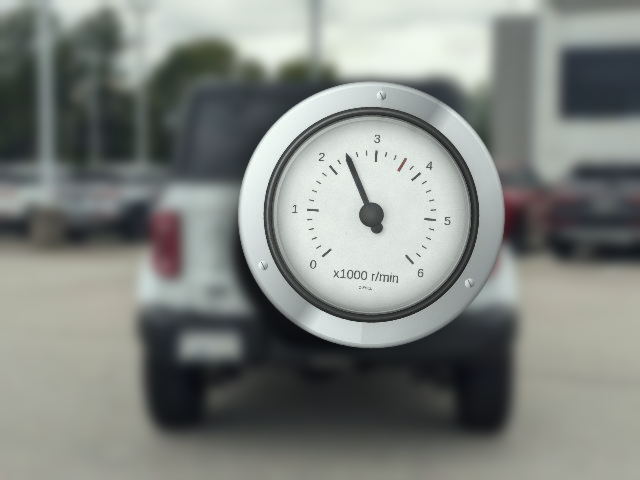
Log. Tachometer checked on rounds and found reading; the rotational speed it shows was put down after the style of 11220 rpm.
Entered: 2400 rpm
